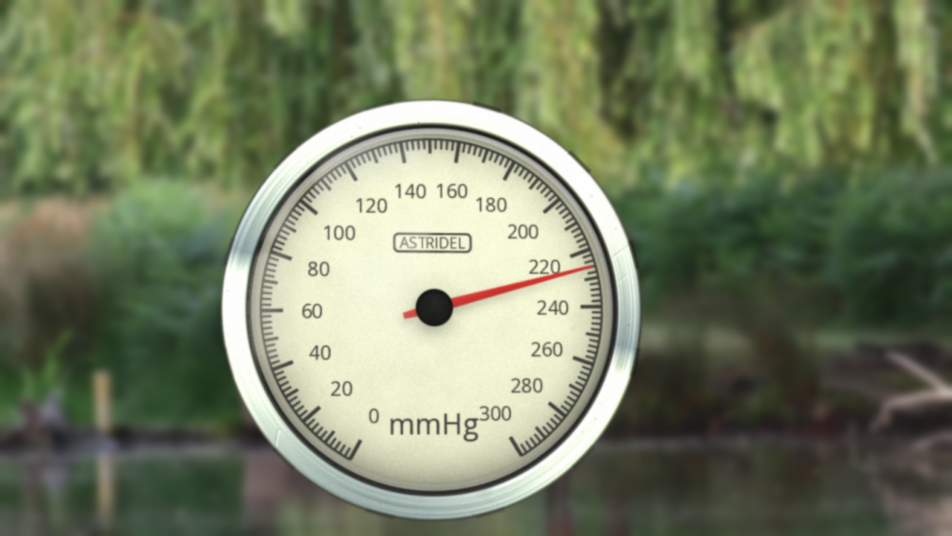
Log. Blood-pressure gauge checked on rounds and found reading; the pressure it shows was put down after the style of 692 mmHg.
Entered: 226 mmHg
